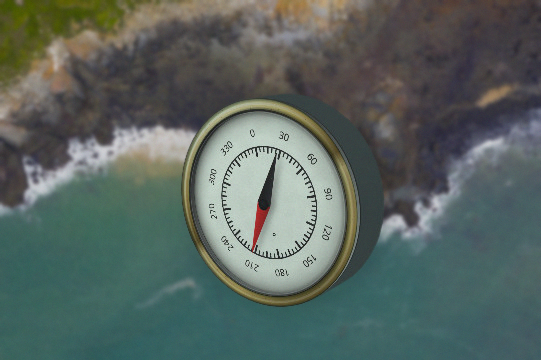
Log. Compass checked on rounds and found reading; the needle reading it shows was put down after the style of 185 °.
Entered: 210 °
